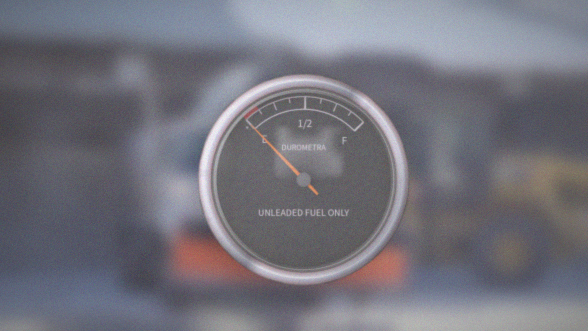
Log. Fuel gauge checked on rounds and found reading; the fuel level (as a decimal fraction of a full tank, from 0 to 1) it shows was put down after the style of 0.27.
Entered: 0
